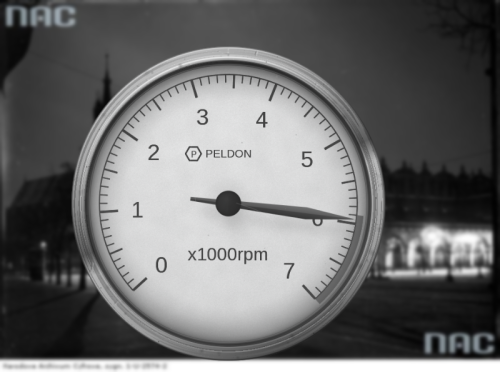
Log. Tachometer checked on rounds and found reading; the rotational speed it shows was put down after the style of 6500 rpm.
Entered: 5950 rpm
